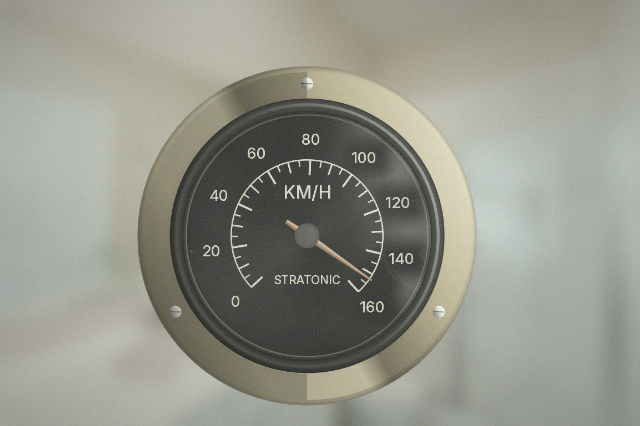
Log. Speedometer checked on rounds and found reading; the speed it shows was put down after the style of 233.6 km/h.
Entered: 152.5 km/h
